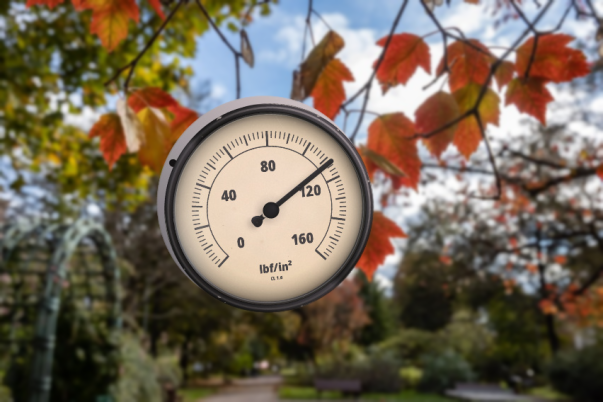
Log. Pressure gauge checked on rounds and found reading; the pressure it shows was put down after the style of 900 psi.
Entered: 112 psi
